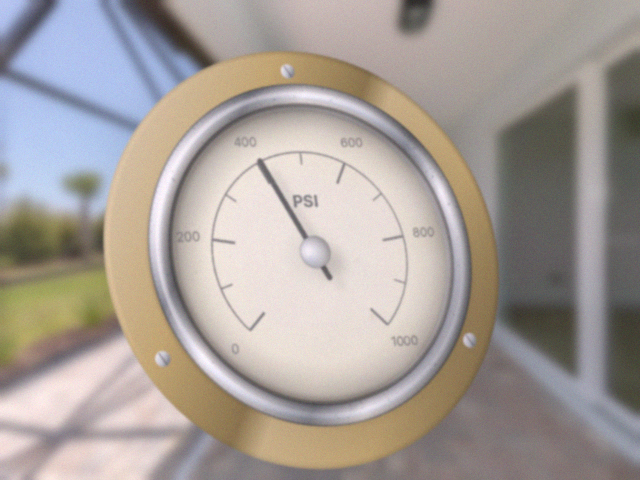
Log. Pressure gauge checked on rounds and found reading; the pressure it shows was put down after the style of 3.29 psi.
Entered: 400 psi
